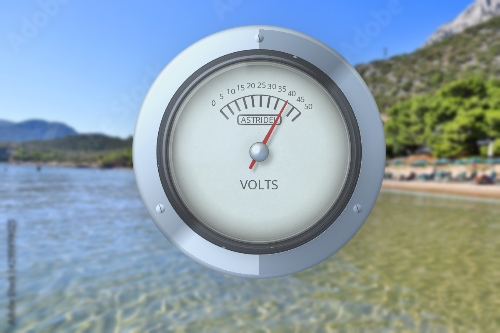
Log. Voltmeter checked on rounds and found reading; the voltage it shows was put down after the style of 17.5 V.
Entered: 40 V
